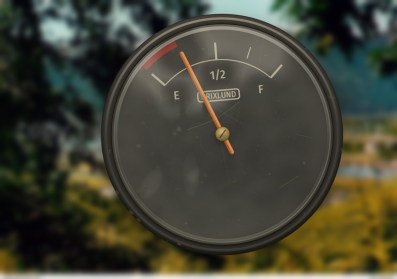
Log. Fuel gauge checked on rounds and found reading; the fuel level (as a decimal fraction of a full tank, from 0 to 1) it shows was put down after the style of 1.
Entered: 0.25
